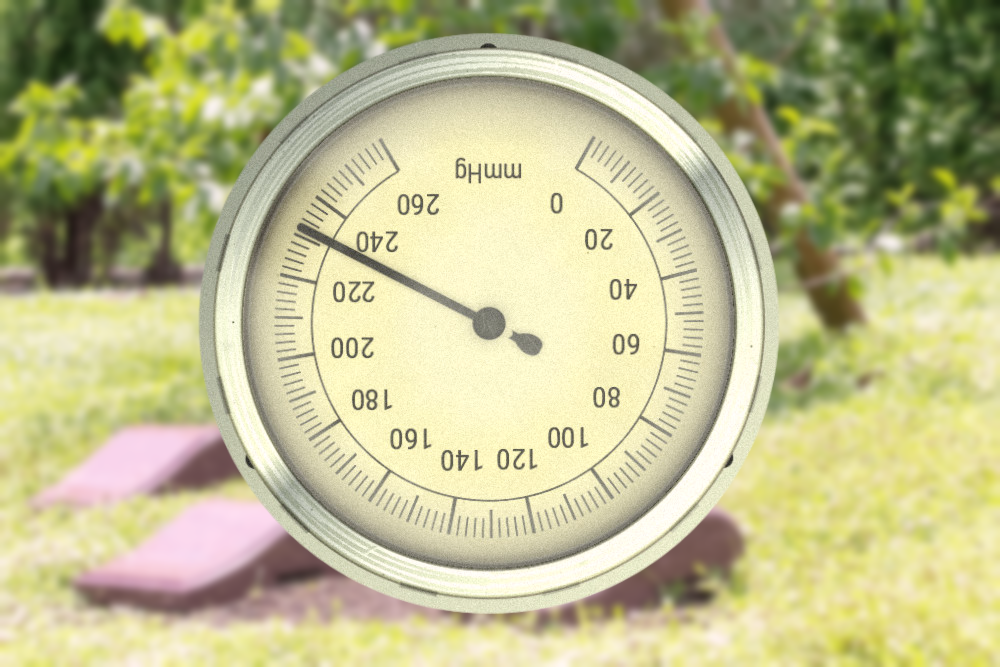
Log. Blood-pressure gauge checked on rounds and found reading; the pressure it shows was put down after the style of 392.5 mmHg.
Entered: 232 mmHg
